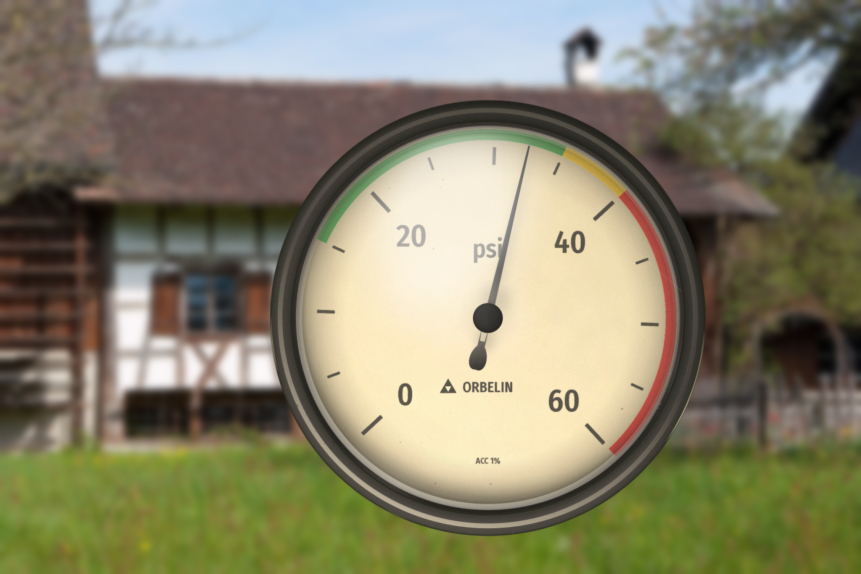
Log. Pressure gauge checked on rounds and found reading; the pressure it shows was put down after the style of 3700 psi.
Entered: 32.5 psi
